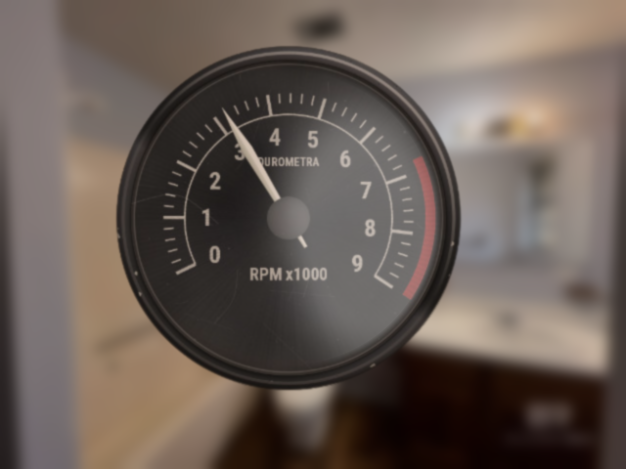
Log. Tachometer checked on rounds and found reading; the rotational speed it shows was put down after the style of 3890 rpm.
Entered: 3200 rpm
